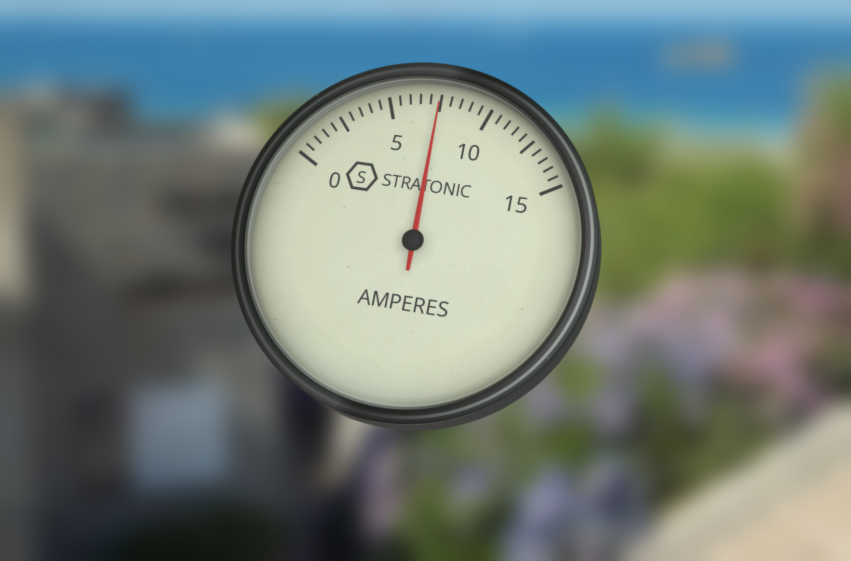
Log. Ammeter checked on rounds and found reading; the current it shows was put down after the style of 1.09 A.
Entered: 7.5 A
